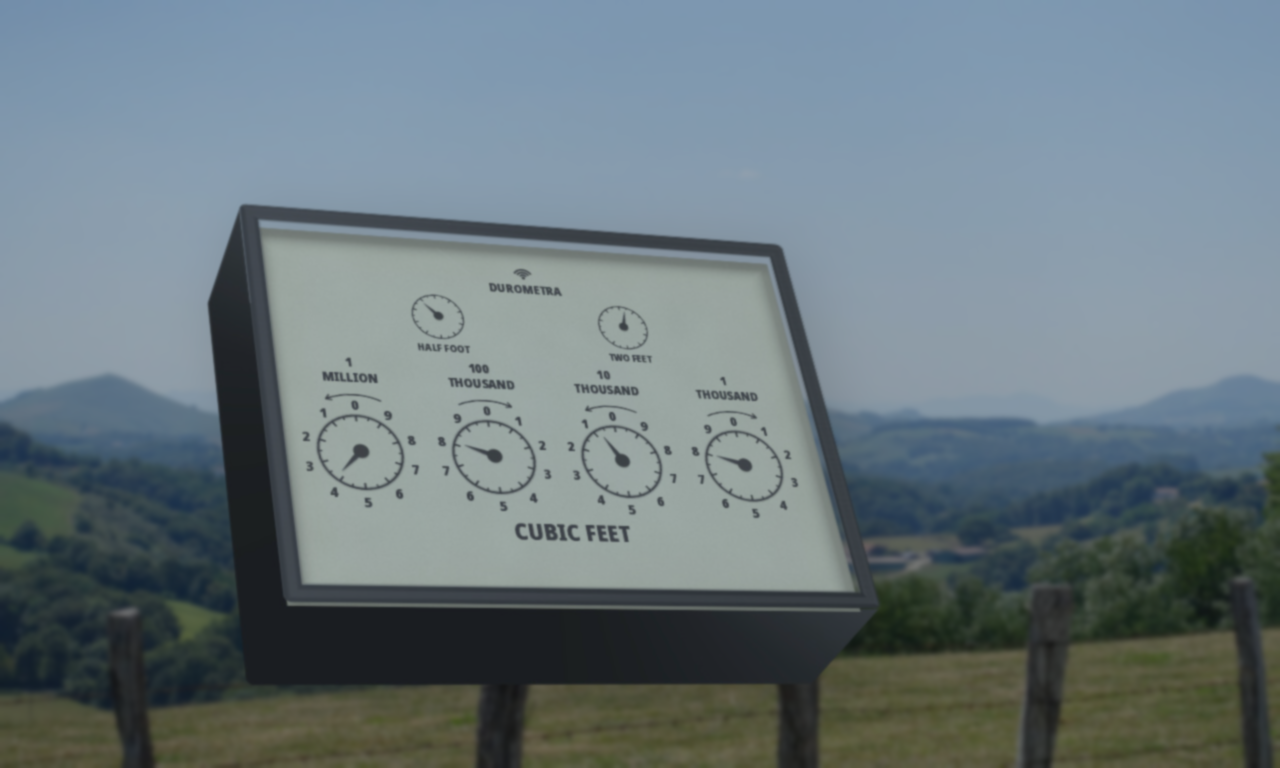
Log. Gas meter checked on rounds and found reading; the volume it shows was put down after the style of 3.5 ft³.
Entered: 380800 ft³
